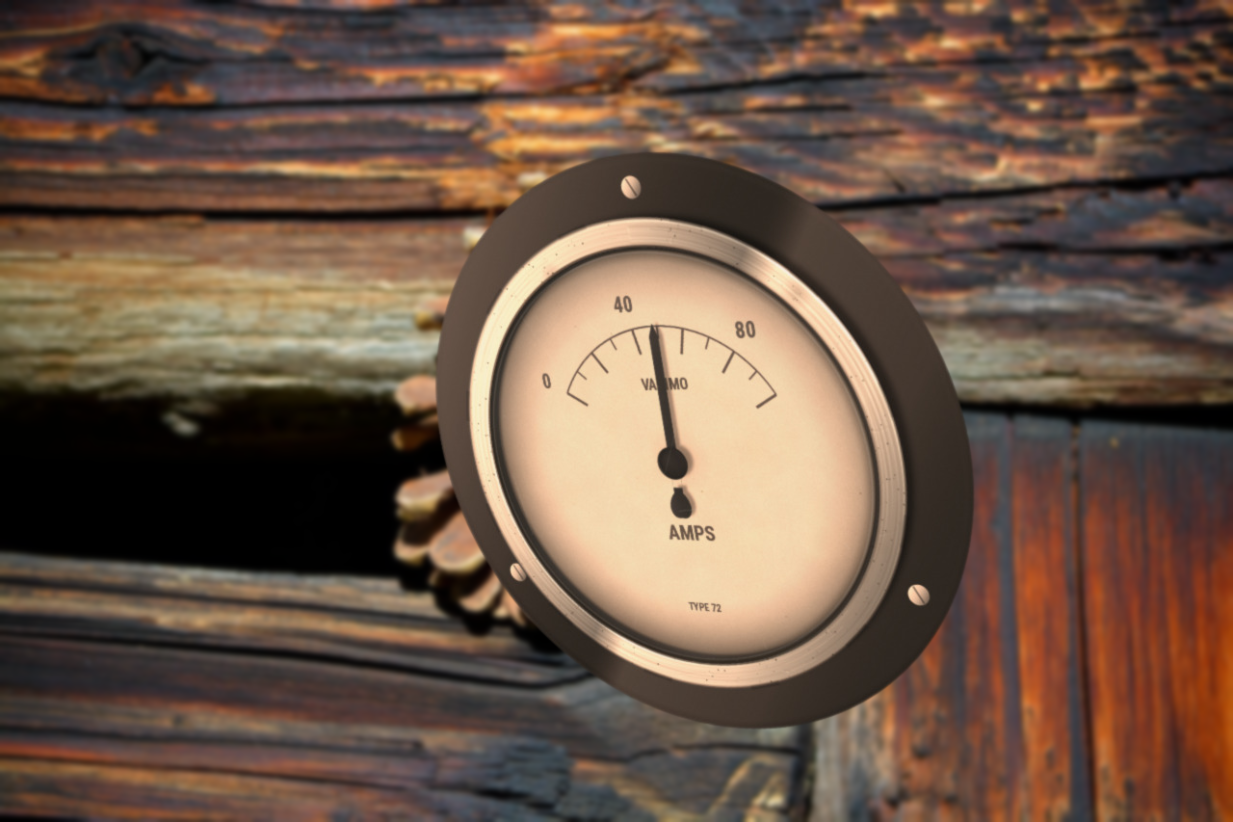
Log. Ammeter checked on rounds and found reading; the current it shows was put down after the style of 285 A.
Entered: 50 A
